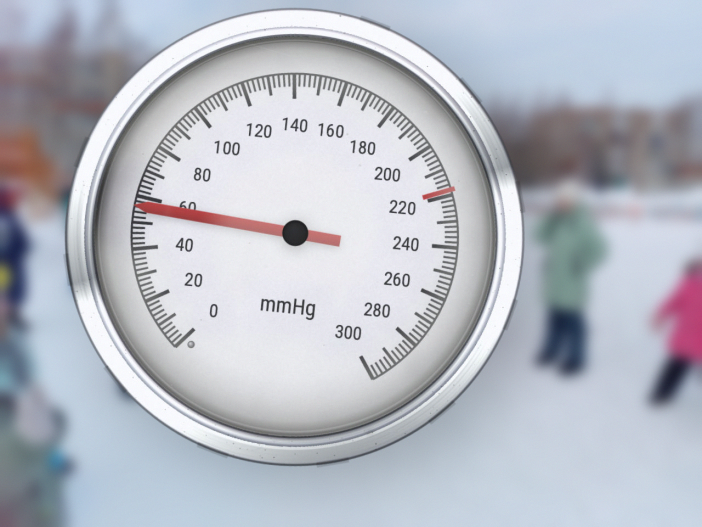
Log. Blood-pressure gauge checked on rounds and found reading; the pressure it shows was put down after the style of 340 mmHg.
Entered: 56 mmHg
